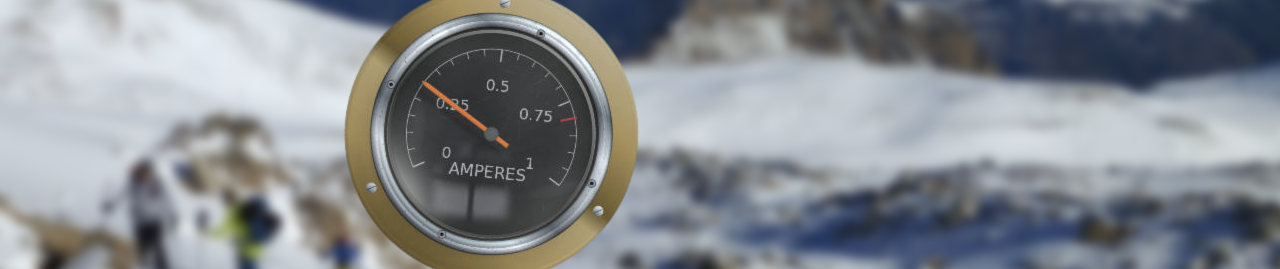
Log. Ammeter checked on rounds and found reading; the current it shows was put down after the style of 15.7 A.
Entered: 0.25 A
